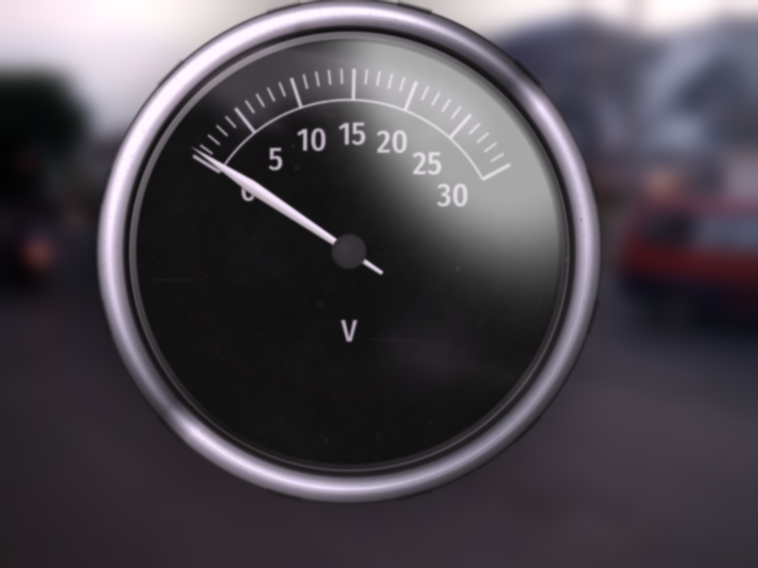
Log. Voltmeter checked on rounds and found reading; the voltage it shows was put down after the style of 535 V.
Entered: 0.5 V
